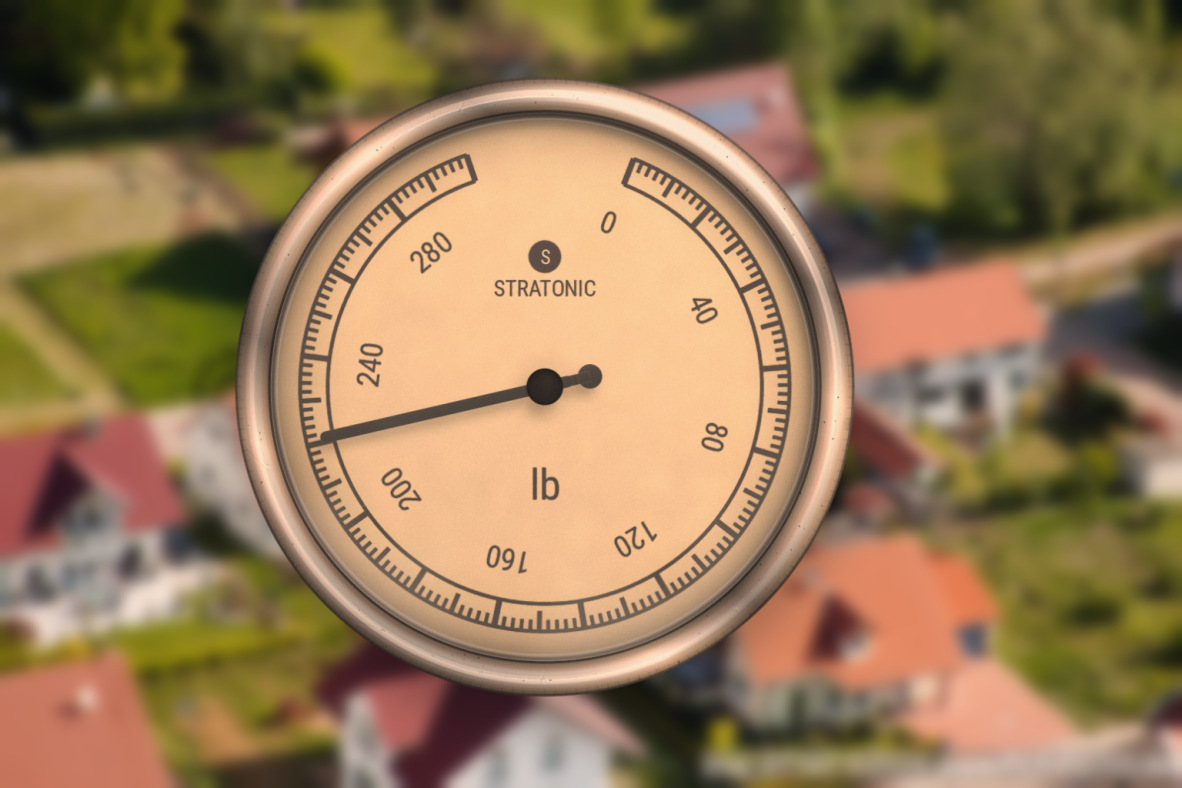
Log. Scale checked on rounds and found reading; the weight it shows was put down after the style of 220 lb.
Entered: 221 lb
